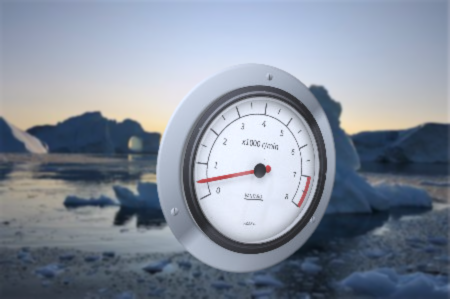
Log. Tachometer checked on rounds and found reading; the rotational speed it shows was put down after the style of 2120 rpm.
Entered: 500 rpm
